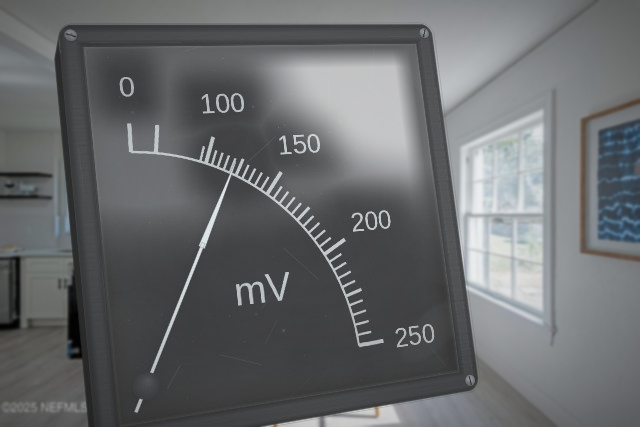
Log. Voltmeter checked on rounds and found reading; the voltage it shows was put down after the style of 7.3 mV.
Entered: 120 mV
